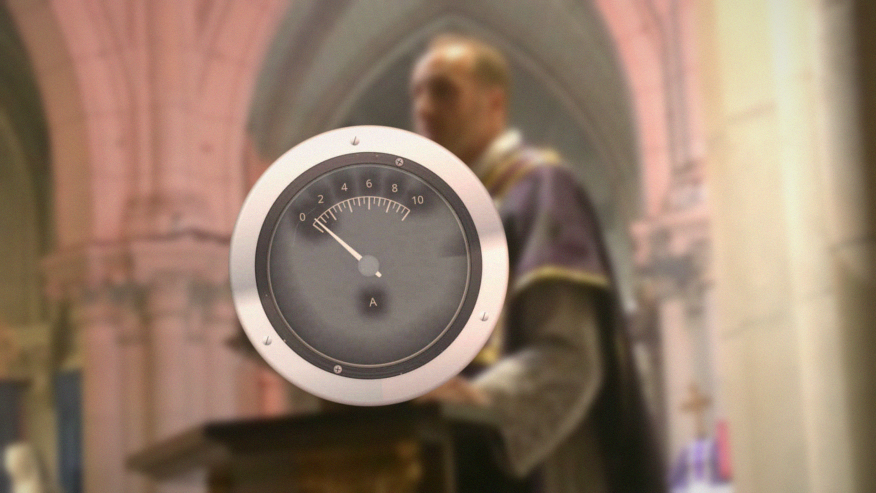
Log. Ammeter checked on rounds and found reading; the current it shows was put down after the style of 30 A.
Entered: 0.5 A
